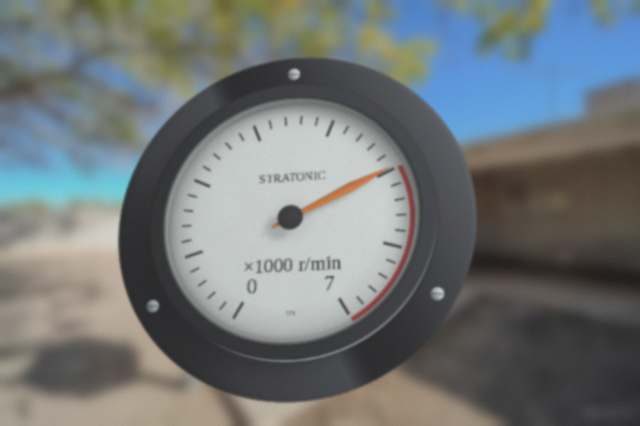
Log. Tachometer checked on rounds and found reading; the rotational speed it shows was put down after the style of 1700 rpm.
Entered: 5000 rpm
